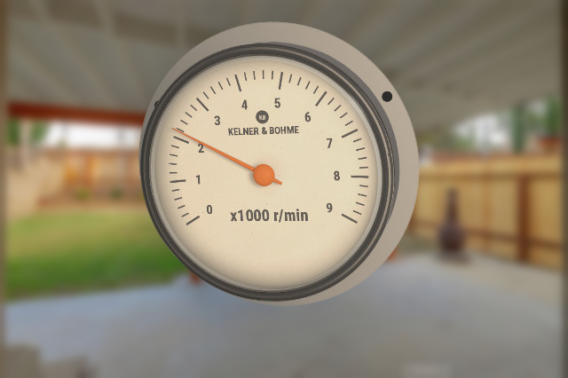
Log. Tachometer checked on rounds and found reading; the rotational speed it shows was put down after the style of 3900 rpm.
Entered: 2200 rpm
